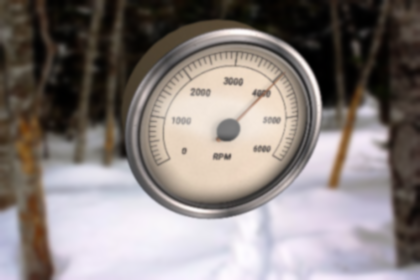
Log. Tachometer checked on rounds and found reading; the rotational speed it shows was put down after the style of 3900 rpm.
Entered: 4000 rpm
